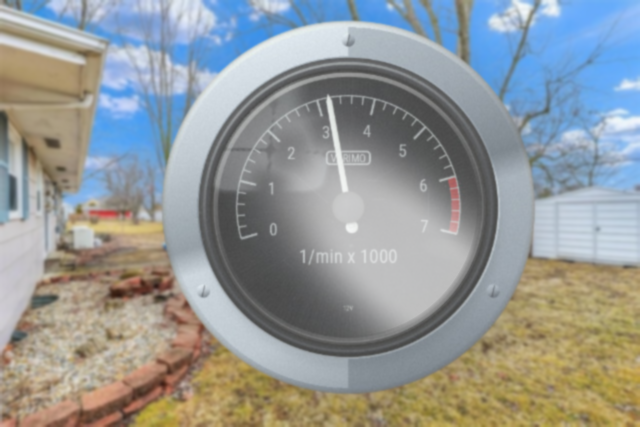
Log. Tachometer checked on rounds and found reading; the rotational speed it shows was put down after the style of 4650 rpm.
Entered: 3200 rpm
